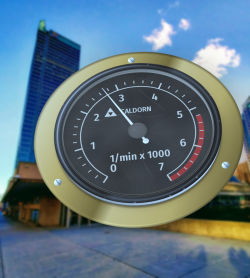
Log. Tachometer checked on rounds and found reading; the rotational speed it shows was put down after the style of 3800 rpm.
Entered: 2700 rpm
